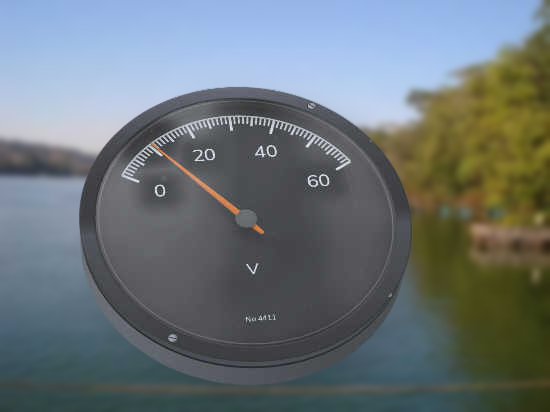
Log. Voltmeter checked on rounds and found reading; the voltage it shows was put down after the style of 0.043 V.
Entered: 10 V
